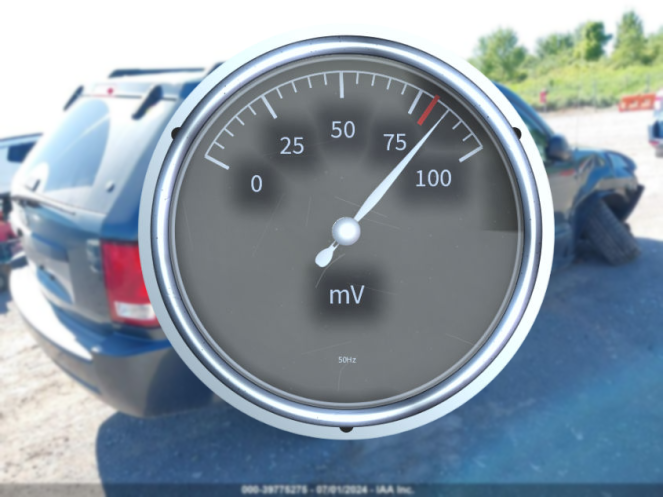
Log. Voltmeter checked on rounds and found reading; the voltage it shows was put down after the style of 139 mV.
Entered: 85 mV
